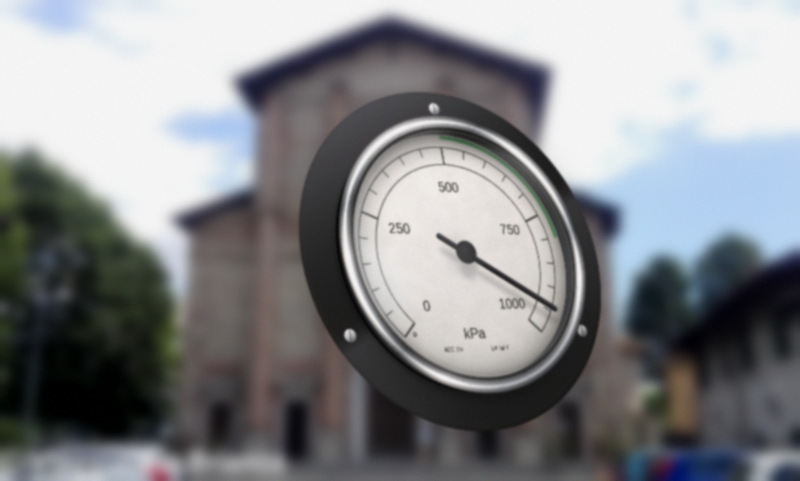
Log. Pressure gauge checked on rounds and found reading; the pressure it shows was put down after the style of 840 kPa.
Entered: 950 kPa
